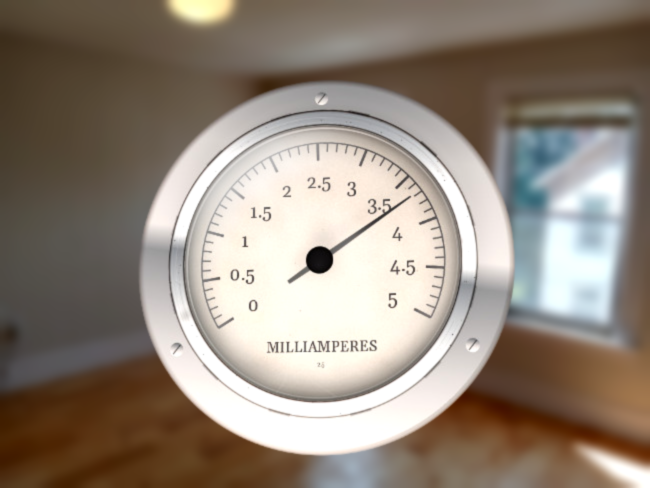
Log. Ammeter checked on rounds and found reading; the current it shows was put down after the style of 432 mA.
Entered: 3.7 mA
